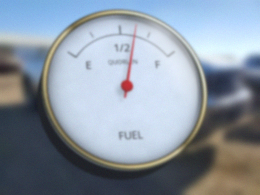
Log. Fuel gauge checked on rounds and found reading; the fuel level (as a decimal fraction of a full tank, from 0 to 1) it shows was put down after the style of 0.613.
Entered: 0.625
